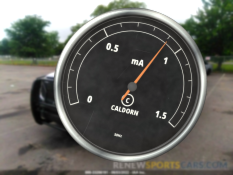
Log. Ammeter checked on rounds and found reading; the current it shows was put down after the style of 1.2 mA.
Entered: 0.9 mA
